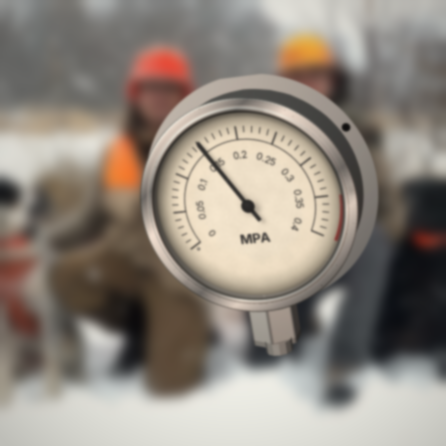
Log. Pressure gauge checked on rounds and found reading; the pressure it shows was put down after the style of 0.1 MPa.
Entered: 0.15 MPa
